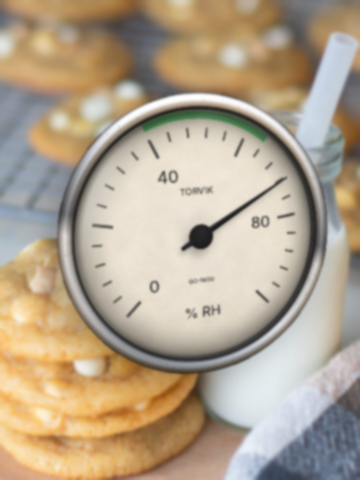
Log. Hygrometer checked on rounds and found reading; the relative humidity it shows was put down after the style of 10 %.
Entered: 72 %
